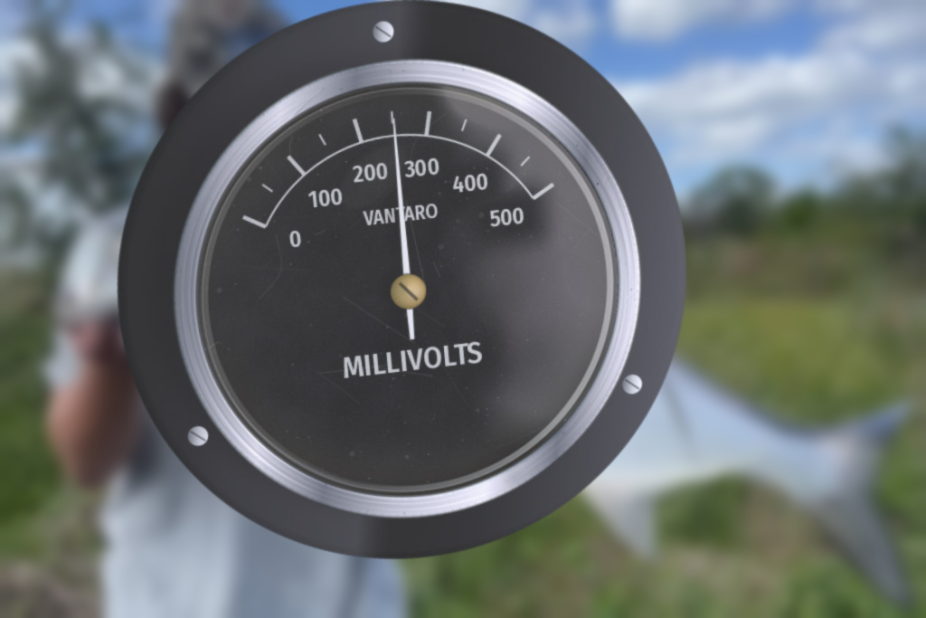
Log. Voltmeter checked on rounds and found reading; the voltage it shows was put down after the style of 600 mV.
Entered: 250 mV
